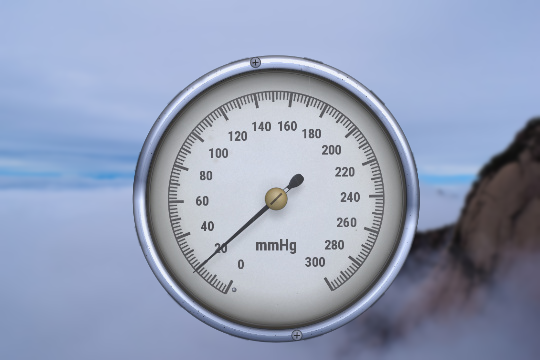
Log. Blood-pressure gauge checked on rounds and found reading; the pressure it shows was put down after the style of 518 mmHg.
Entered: 20 mmHg
